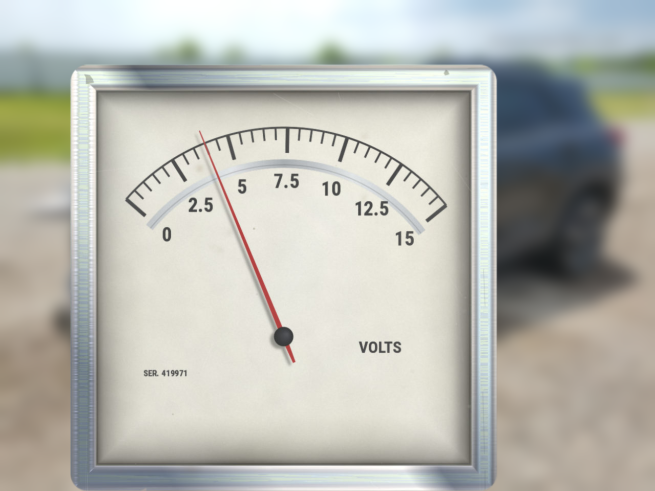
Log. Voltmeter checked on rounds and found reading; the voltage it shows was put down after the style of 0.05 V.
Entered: 4 V
